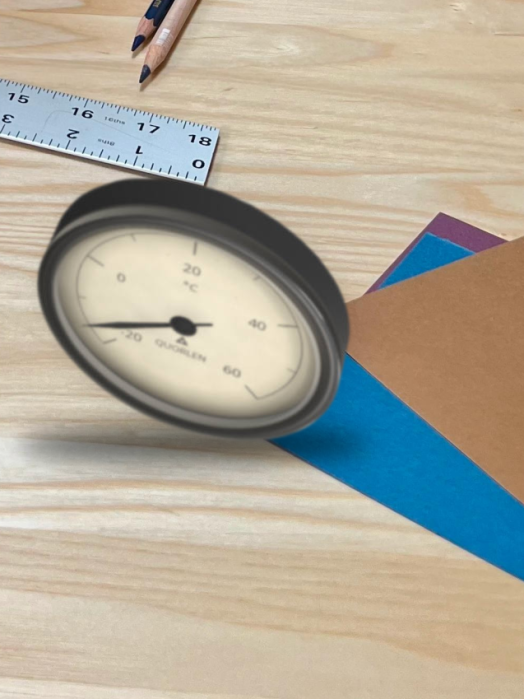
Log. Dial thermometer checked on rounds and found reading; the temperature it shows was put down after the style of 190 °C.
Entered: -15 °C
